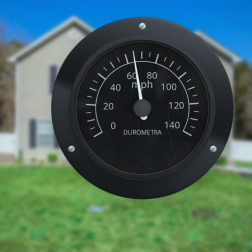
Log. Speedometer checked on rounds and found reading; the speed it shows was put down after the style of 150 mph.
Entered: 65 mph
